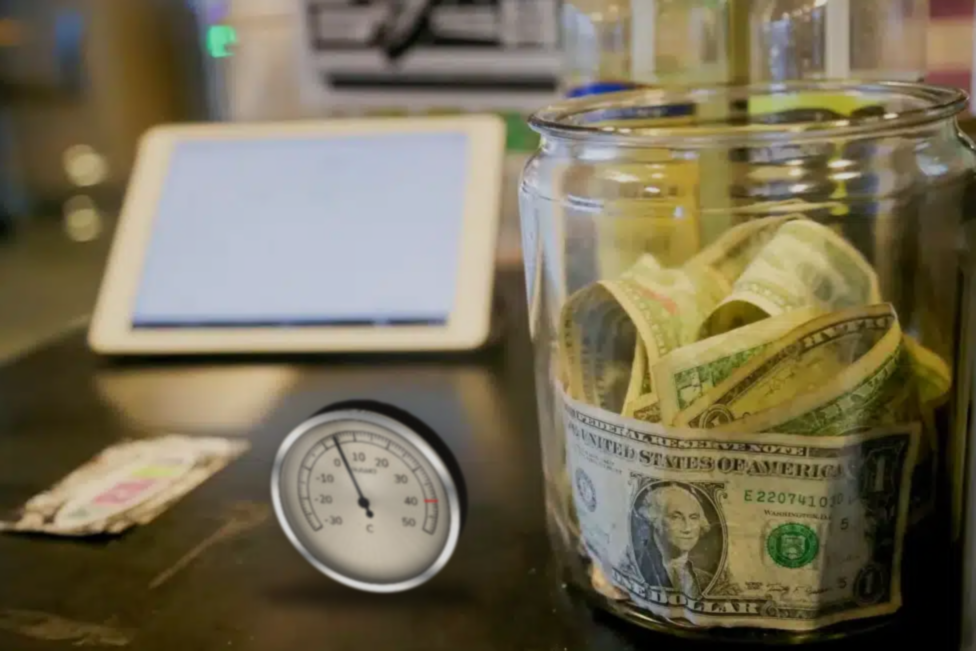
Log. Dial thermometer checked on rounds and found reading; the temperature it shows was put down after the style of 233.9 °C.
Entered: 5 °C
